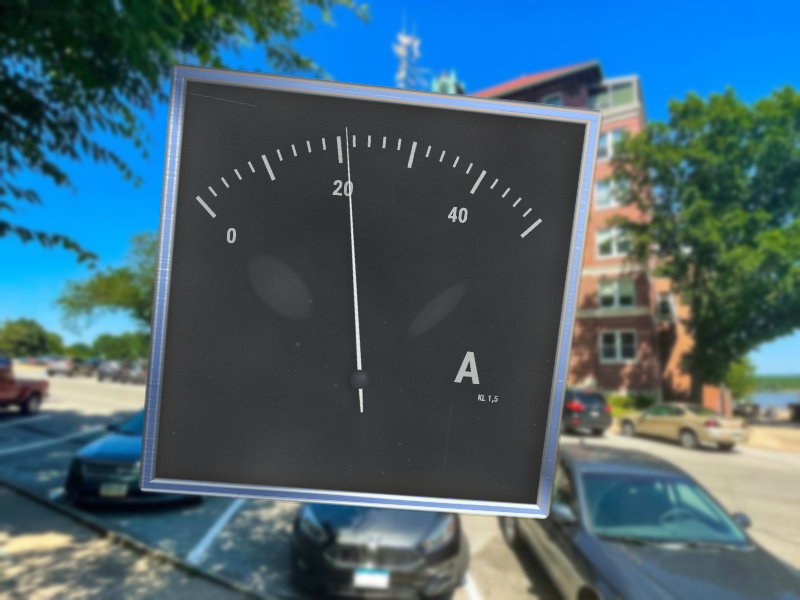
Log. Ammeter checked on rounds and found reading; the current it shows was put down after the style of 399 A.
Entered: 21 A
